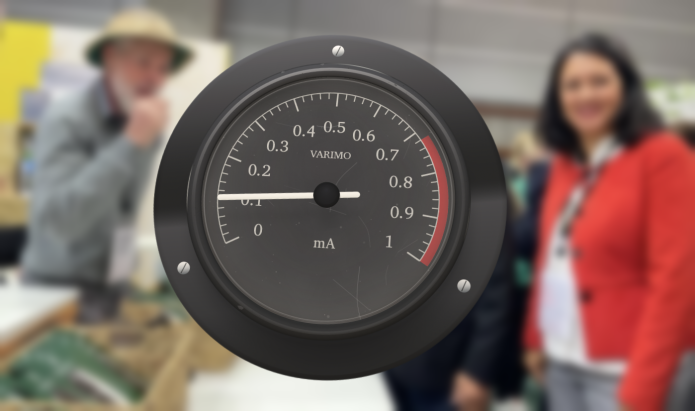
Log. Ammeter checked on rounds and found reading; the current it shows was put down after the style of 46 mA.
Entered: 0.1 mA
